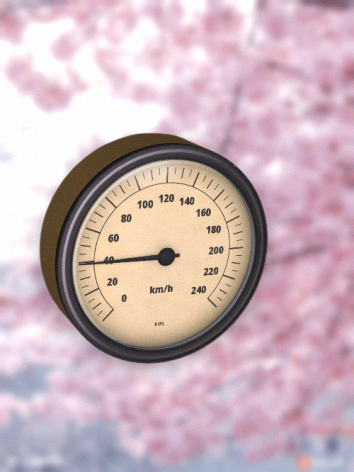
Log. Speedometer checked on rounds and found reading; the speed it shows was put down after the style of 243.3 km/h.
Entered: 40 km/h
